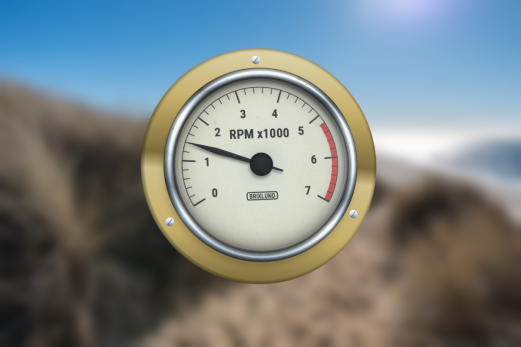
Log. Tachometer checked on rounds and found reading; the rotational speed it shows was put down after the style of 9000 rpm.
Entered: 1400 rpm
